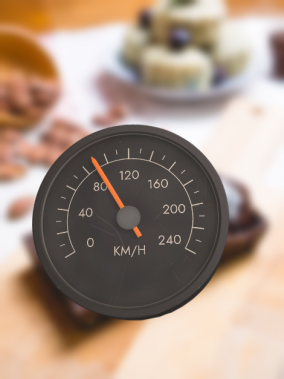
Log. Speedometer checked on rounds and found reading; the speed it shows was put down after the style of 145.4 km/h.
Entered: 90 km/h
